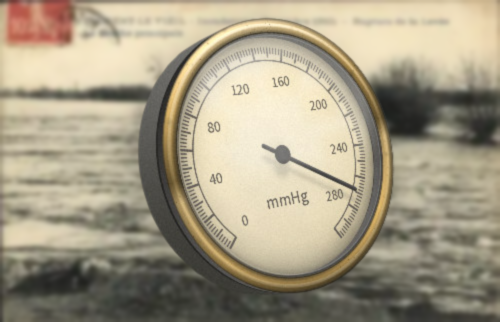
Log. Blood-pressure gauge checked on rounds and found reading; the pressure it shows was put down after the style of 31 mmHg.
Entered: 270 mmHg
